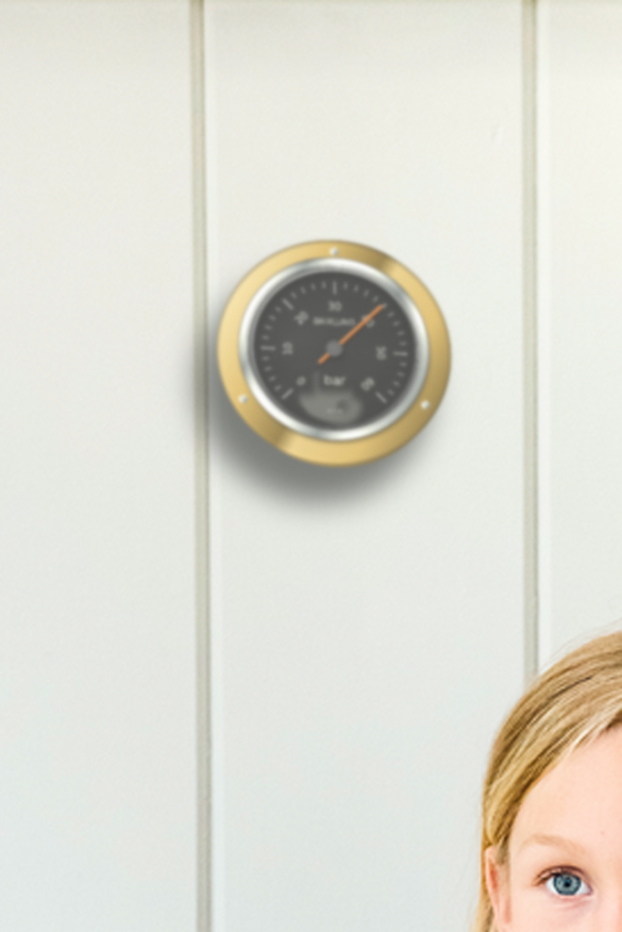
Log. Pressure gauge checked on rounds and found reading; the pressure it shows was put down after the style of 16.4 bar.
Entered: 40 bar
